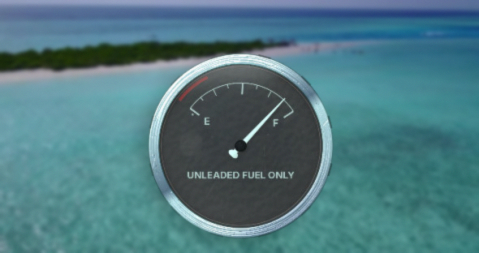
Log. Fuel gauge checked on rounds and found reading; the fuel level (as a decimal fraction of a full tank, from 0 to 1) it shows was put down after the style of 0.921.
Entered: 0.875
